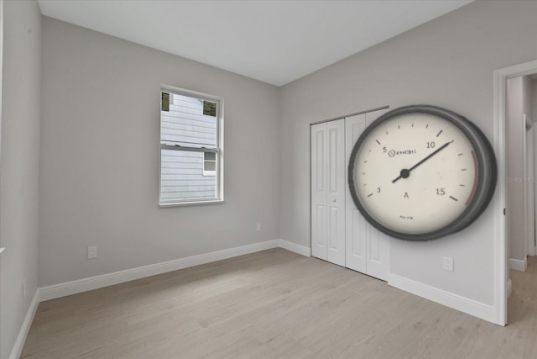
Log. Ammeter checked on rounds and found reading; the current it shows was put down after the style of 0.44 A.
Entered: 11 A
